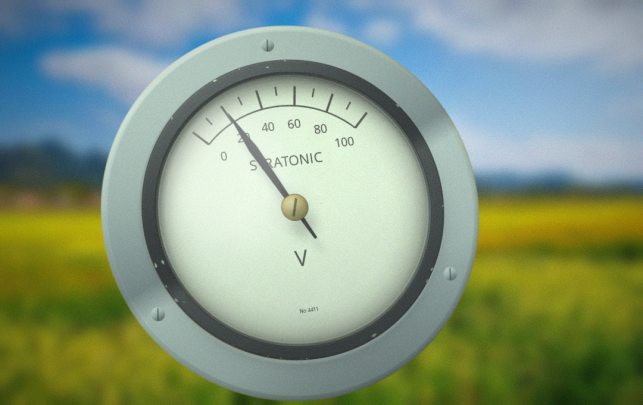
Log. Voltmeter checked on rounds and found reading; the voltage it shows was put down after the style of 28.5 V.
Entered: 20 V
